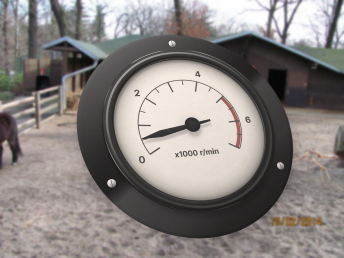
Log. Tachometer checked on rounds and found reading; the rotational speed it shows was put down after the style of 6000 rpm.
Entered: 500 rpm
